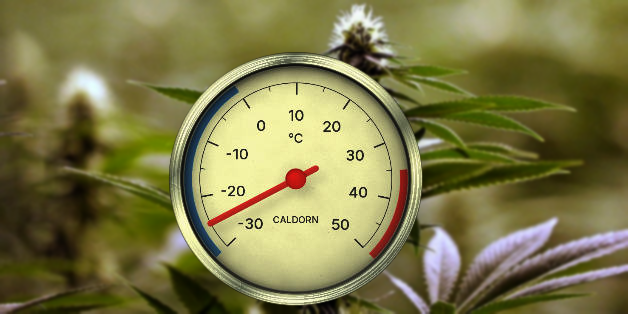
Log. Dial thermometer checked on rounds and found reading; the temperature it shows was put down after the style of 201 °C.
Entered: -25 °C
